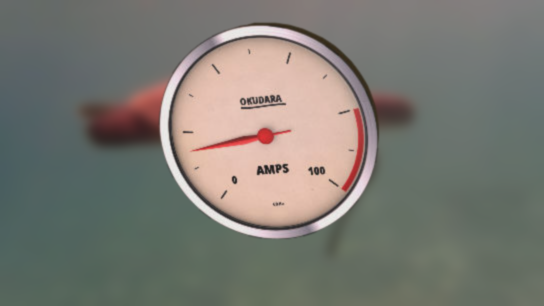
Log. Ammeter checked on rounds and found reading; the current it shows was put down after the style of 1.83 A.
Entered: 15 A
